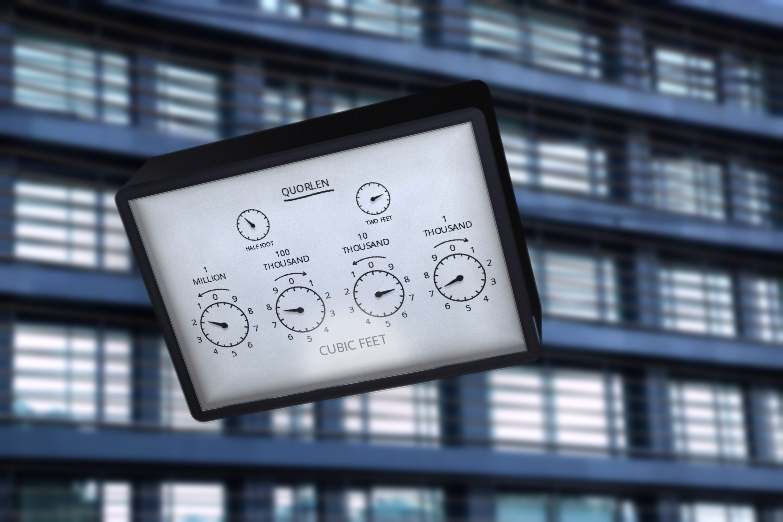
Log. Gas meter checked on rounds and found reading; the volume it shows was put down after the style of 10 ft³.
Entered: 177700 ft³
